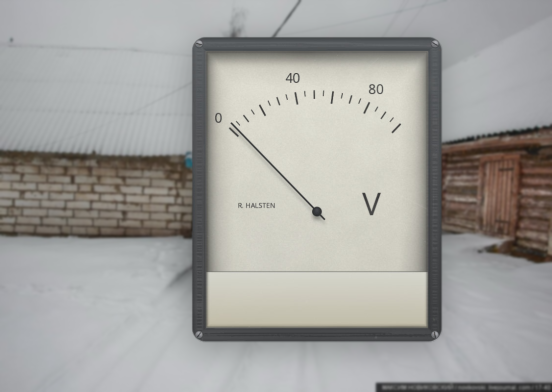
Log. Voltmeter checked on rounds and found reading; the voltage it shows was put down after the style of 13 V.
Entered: 2.5 V
